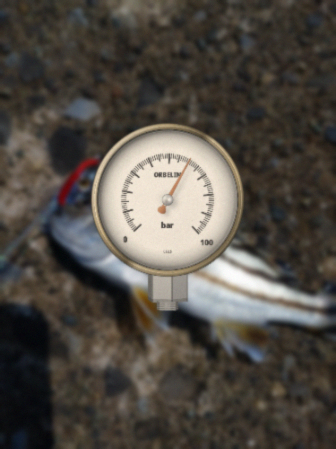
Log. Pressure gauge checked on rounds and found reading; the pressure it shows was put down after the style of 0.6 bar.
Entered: 60 bar
